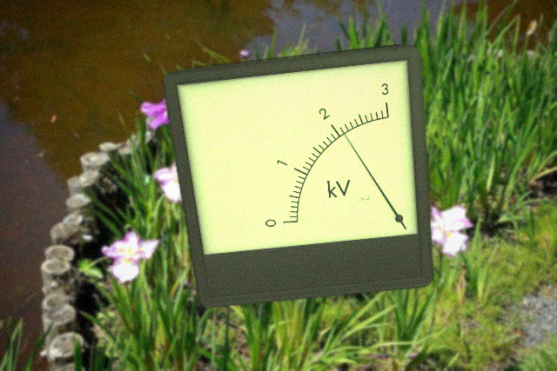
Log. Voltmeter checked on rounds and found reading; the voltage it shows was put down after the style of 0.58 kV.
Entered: 2.1 kV
